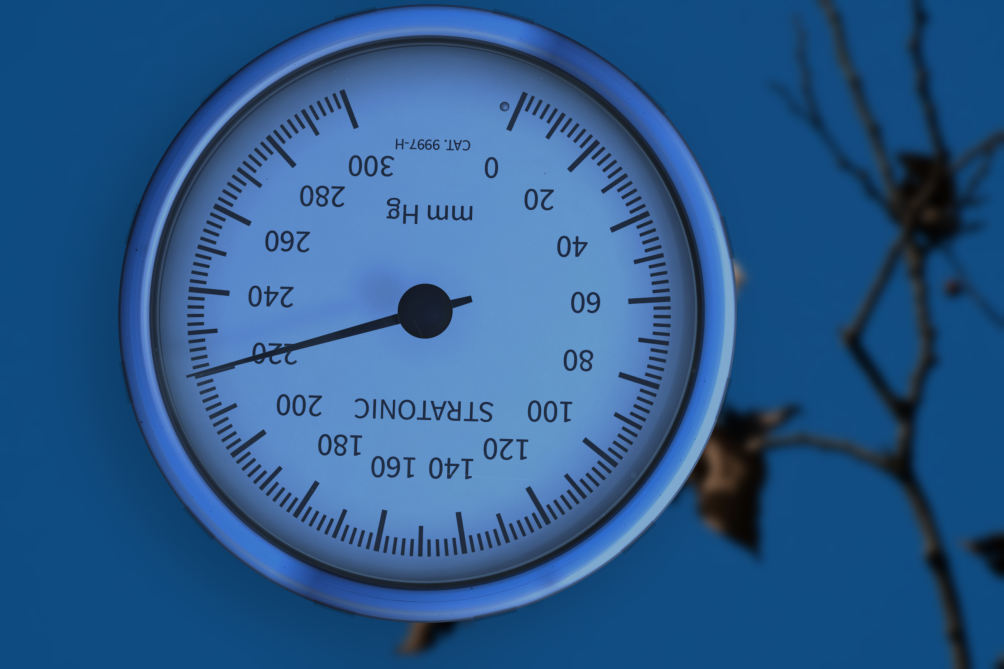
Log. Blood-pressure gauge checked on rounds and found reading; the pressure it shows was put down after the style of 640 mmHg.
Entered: 220 mmHg
